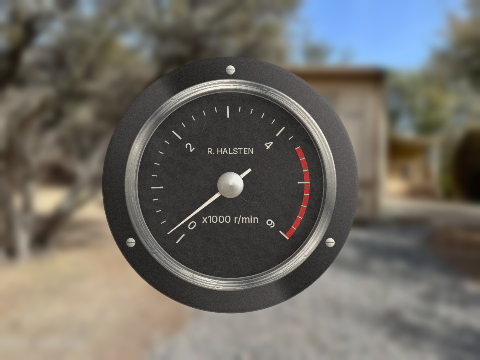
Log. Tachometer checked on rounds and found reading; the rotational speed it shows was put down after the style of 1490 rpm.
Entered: 200 rpm
